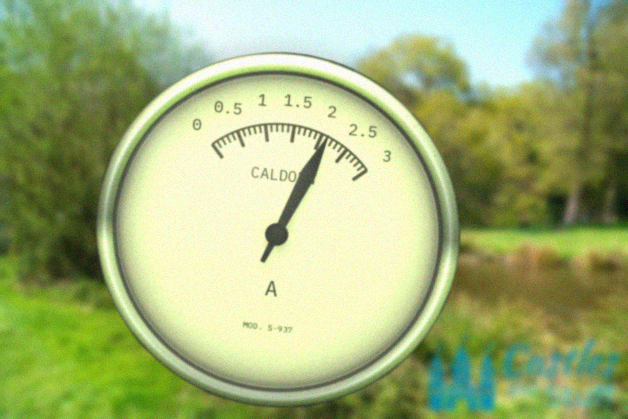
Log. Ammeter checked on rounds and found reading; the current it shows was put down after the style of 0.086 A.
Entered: 2.1 A
